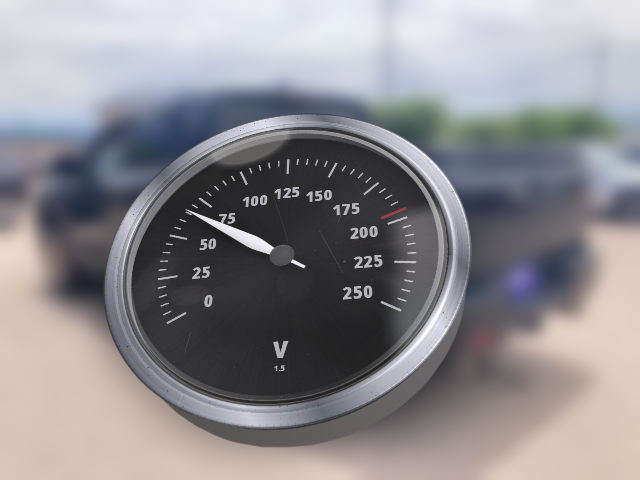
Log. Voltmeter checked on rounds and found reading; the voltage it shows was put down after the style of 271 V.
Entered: 65 V
